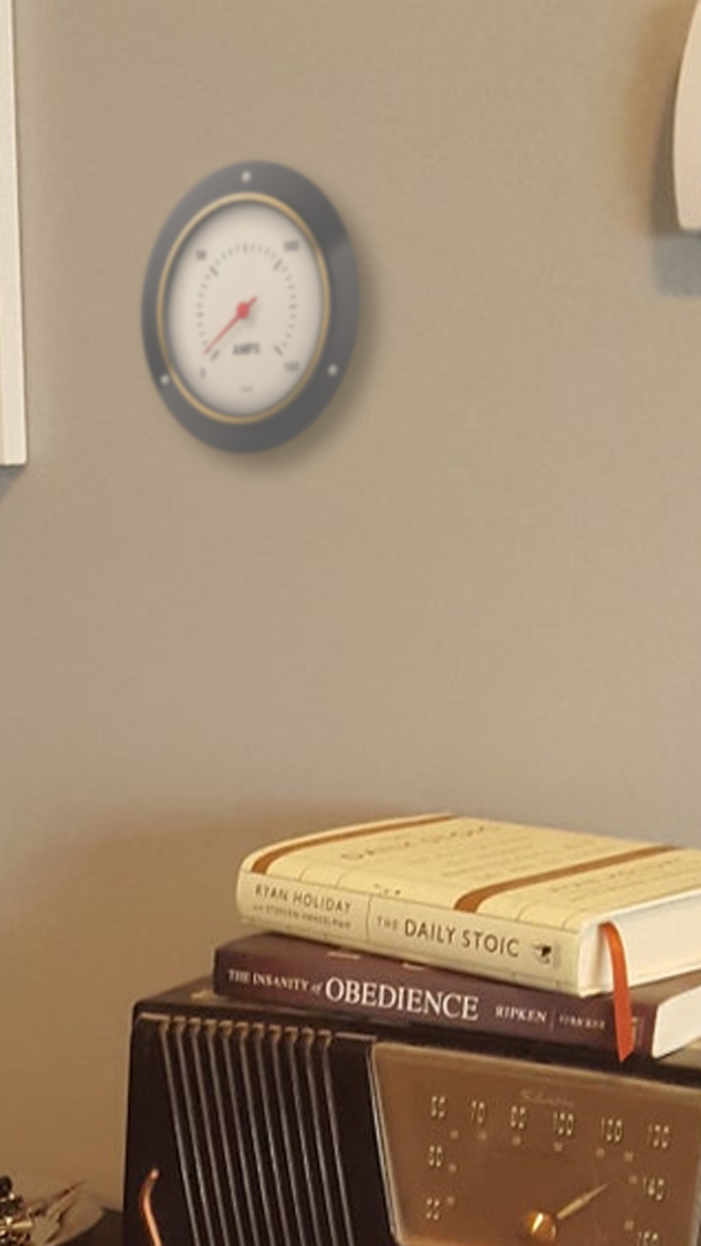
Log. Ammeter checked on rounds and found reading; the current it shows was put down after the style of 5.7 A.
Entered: 5 A
